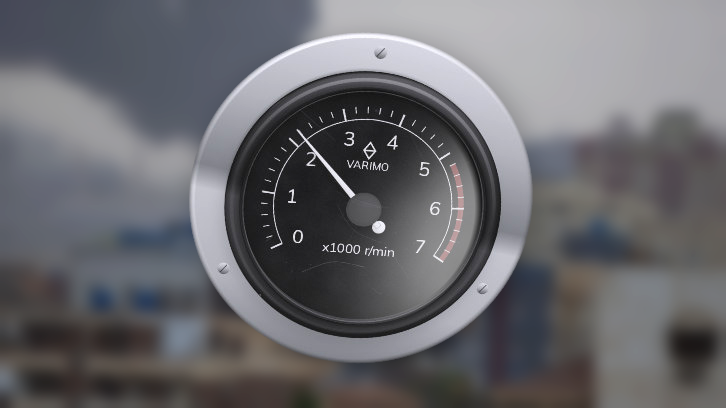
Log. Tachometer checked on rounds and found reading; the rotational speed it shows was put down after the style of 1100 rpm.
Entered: 2200 rpm
